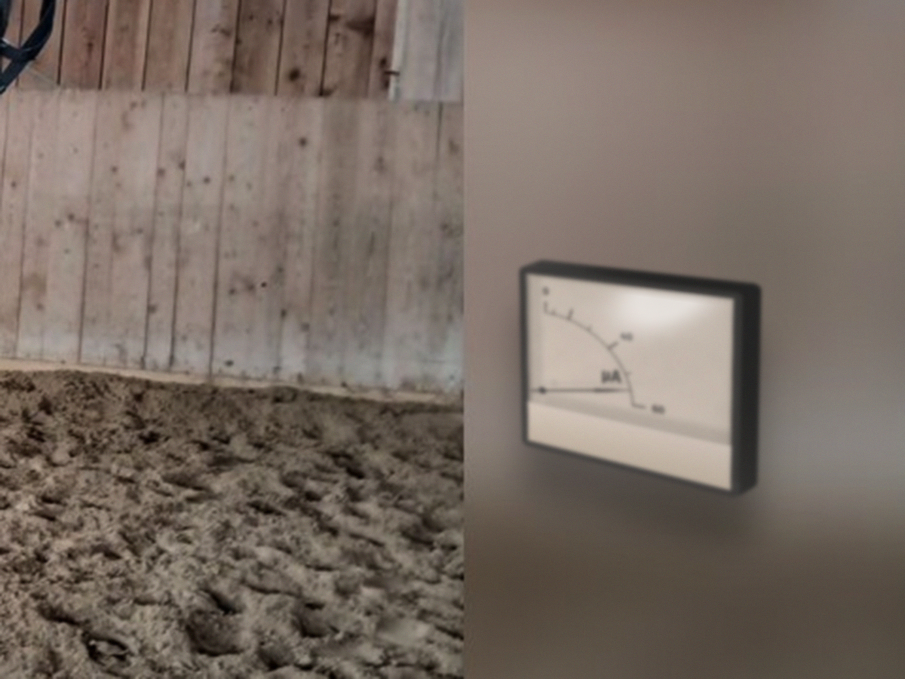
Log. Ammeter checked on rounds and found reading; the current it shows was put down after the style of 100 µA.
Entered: 55 µA
